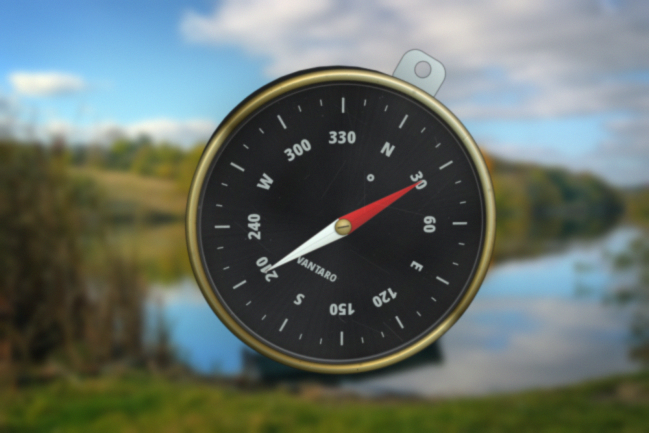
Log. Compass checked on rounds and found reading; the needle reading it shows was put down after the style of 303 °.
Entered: 30 °
